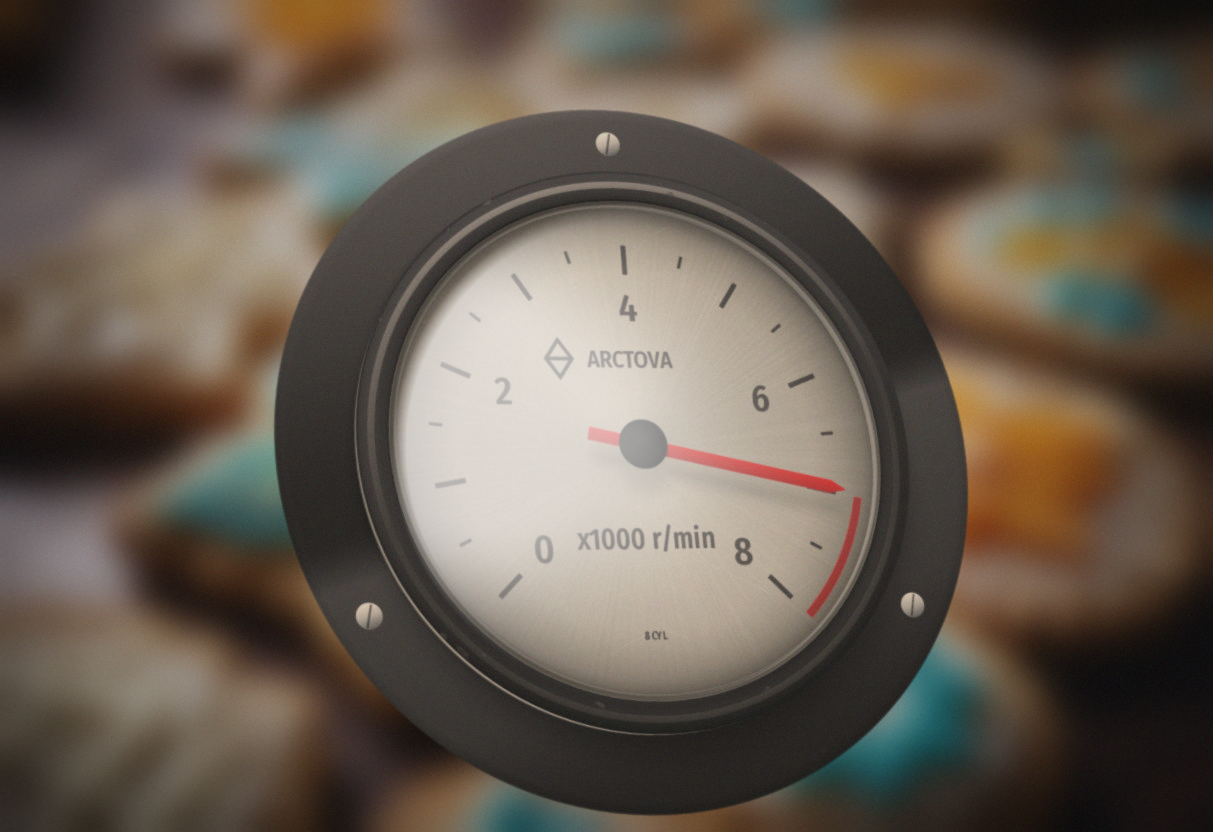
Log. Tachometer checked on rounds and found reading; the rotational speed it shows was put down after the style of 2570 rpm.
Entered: 7000 rpm
